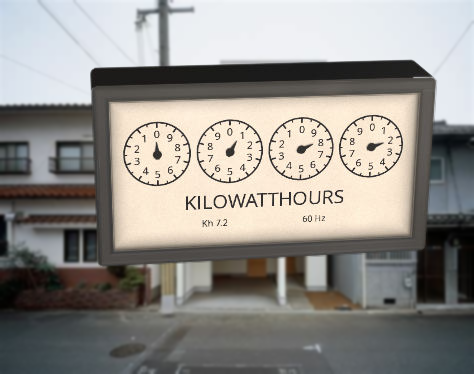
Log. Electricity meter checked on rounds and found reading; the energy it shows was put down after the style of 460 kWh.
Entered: 82 kWh
